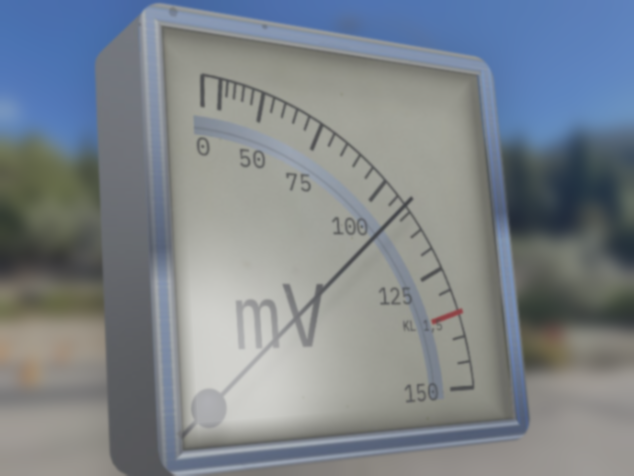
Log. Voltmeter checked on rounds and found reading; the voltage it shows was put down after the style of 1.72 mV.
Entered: 107.5 mV
